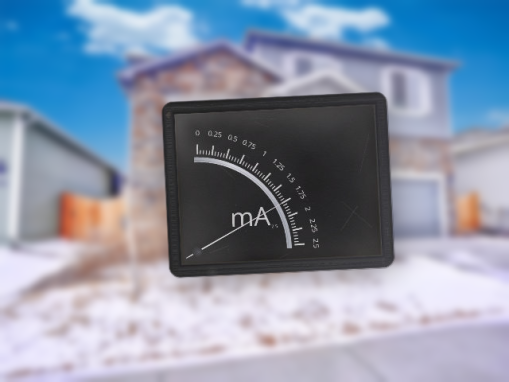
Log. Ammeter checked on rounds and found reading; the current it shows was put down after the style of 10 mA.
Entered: 1.75 mA
